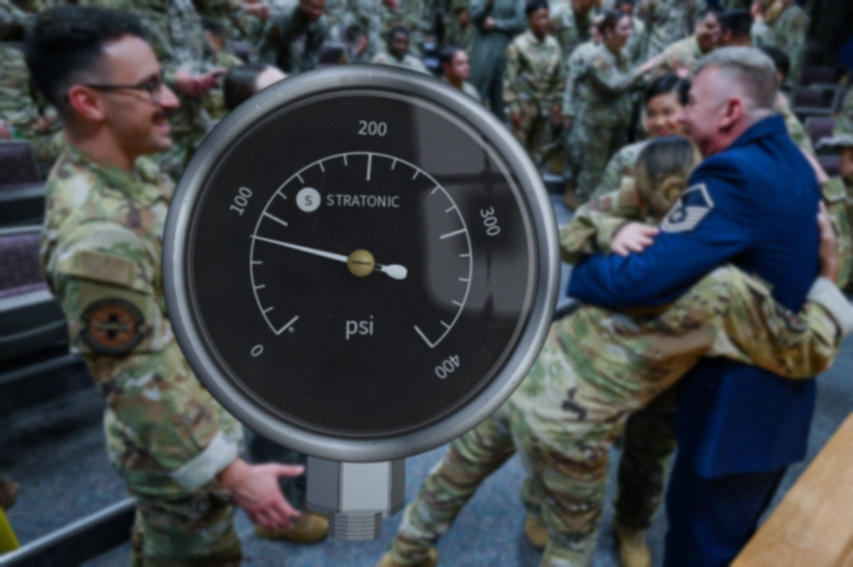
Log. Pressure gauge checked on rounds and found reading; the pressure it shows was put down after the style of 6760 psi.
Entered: 80 psi
